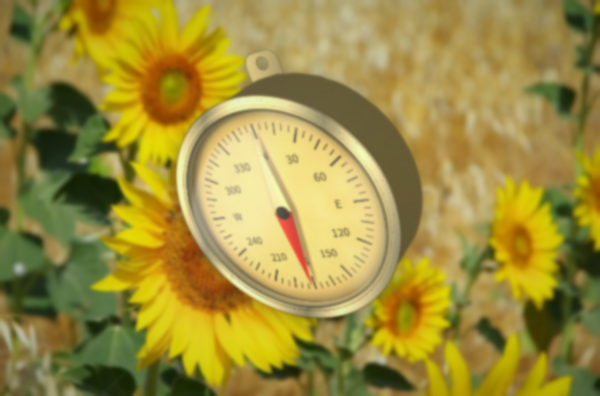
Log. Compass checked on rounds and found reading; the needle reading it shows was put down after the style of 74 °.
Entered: 180 °
